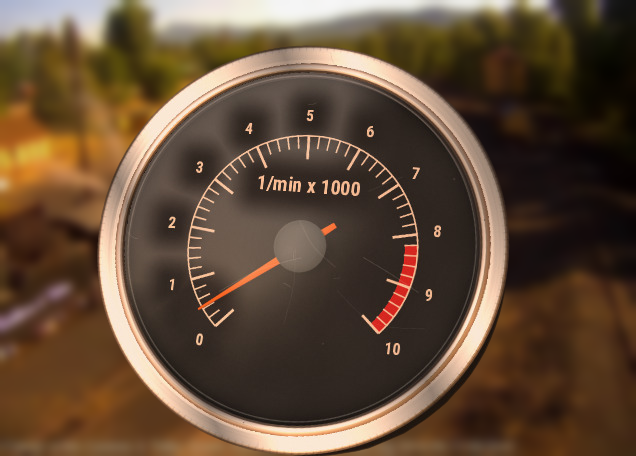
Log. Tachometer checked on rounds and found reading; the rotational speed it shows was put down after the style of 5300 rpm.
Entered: 400 rpm
